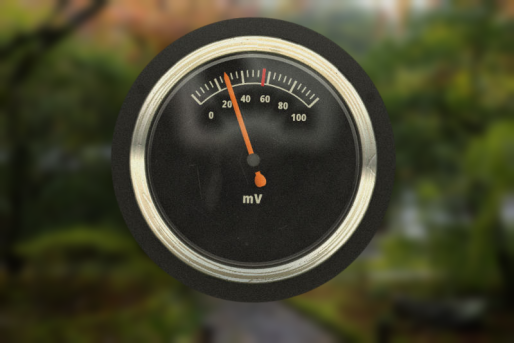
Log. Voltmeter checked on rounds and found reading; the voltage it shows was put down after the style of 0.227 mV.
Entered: 28 mV
